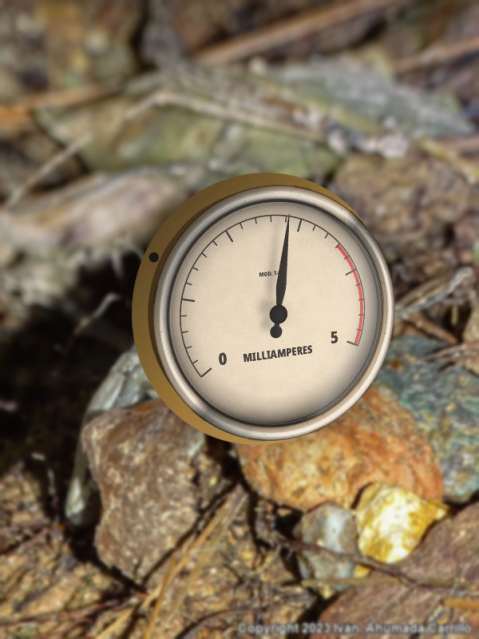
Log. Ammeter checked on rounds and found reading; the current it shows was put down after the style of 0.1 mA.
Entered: 2.8 mA
